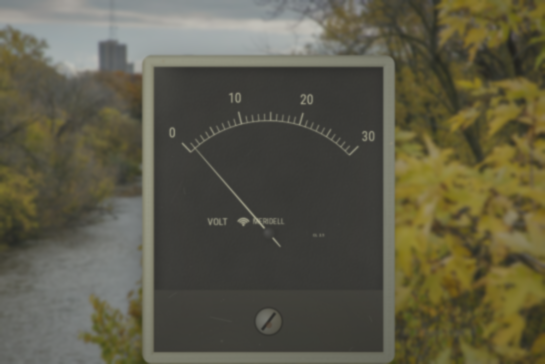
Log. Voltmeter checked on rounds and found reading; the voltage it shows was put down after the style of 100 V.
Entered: 1 V
